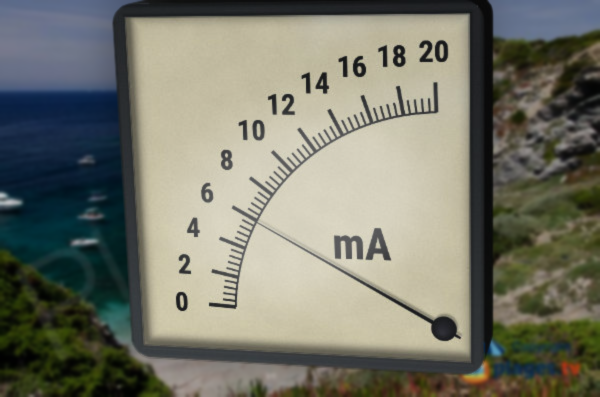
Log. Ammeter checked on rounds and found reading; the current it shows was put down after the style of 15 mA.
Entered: 6 mA
